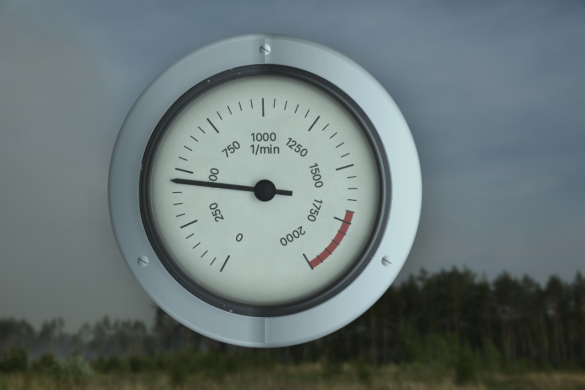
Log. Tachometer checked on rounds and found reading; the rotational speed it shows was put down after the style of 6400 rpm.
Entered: 450 rpm
